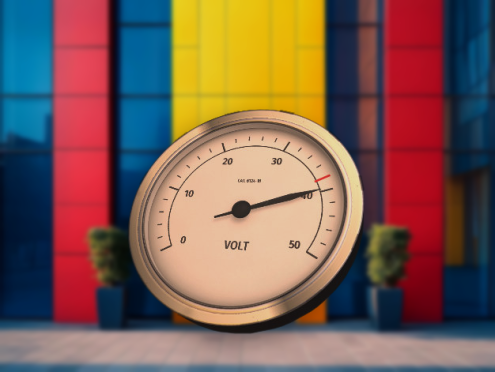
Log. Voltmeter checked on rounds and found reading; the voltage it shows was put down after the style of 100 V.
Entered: 40 V
